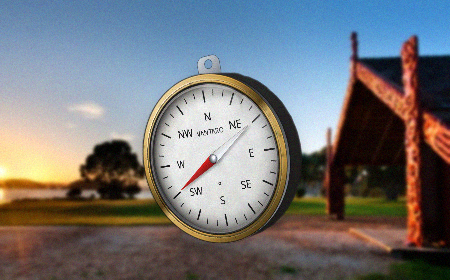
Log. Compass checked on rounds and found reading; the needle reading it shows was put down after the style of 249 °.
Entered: 240 °
